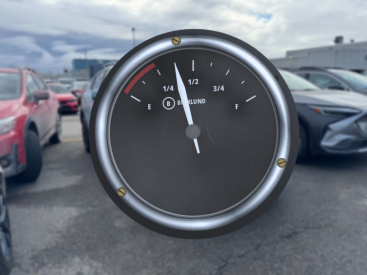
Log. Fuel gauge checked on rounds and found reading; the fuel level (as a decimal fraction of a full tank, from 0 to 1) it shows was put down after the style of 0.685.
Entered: 0.375
